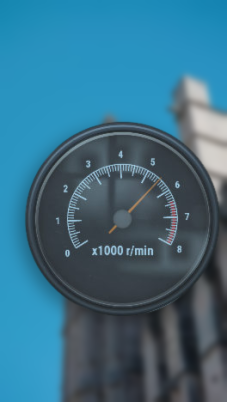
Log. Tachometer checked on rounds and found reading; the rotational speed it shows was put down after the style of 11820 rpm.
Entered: 5500 rpm
